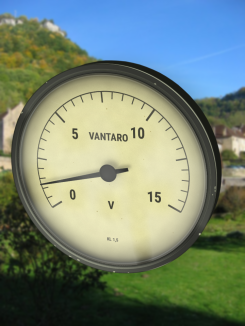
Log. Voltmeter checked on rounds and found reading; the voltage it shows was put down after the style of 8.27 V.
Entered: 1.25 V
